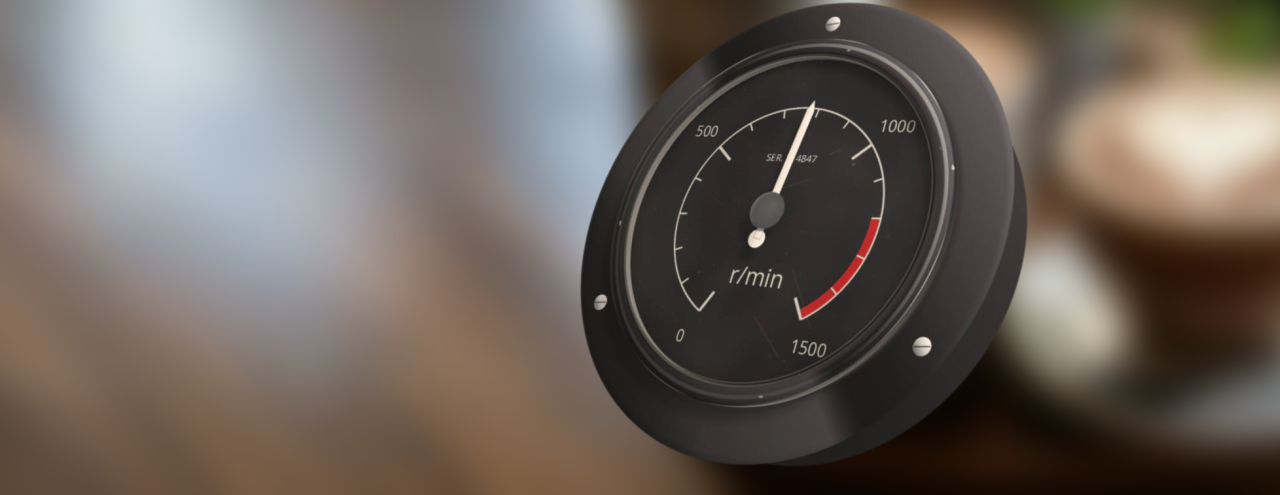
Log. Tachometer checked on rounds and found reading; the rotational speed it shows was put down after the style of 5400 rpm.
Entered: 800 rpm
